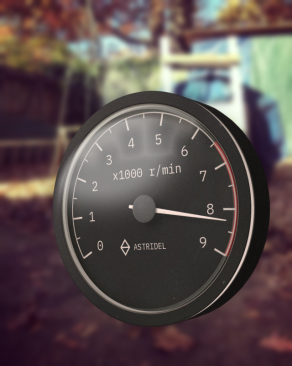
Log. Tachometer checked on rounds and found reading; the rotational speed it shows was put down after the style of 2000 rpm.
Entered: 8250 rpm
